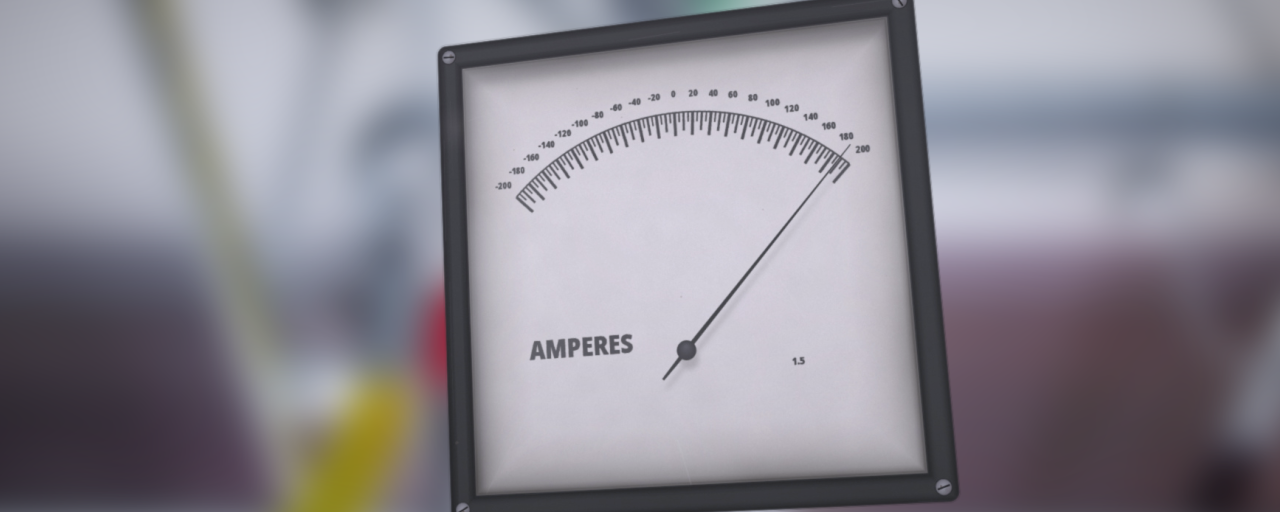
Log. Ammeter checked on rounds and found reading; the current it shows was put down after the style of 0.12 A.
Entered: 190 A
